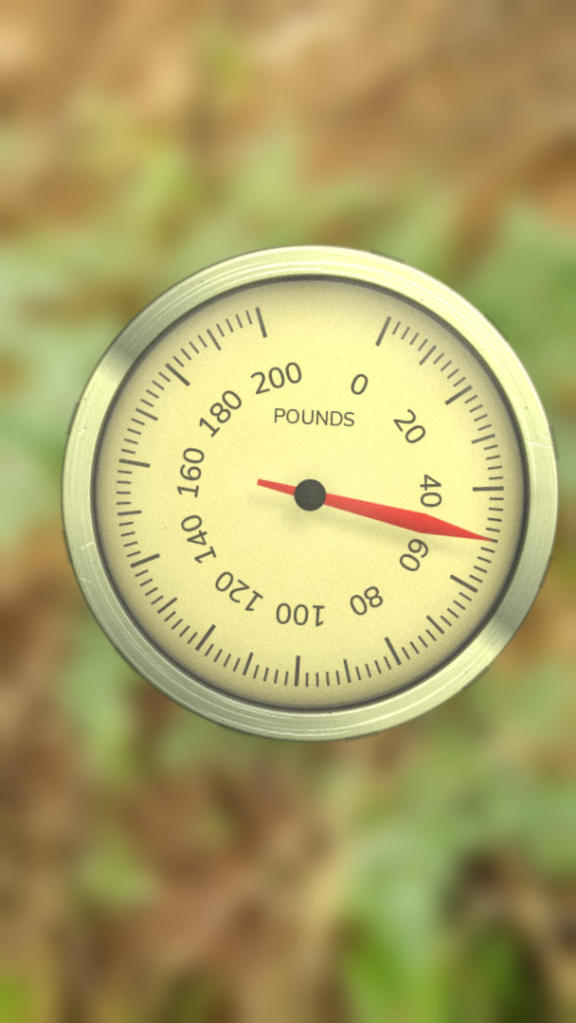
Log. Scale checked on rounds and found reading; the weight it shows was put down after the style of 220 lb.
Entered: 50 lb
